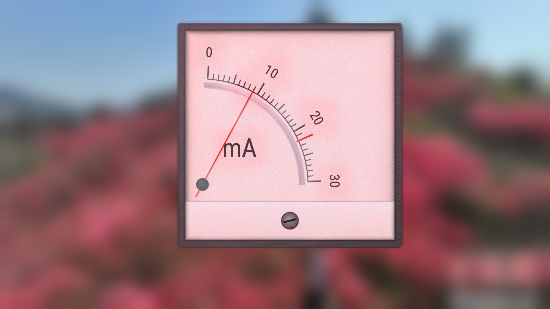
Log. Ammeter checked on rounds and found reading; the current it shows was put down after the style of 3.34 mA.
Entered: 9 mA
